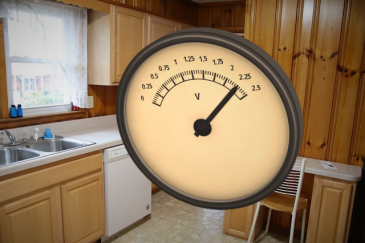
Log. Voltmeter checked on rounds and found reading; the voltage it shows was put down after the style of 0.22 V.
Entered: 2.25 V
